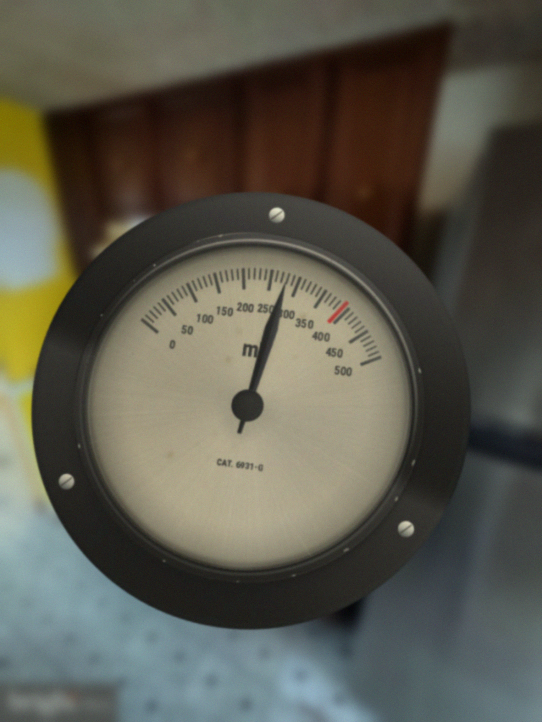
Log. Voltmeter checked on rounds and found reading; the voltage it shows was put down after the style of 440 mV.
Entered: 280 mV
